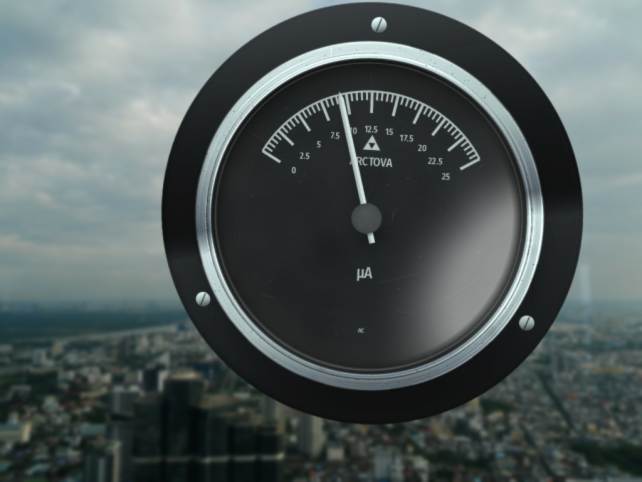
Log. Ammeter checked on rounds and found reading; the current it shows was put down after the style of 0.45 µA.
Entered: 9.5 µA
